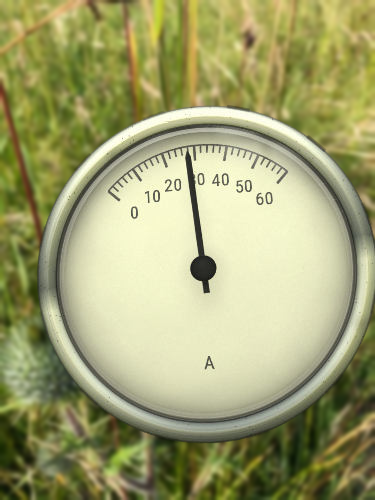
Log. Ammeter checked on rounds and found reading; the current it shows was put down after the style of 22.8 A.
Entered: 28 A
